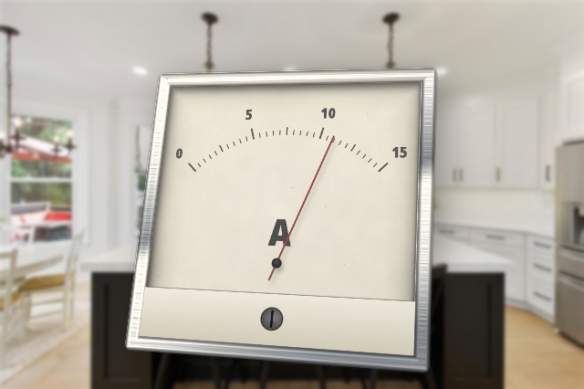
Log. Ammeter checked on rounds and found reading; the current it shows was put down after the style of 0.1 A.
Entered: 11 A
